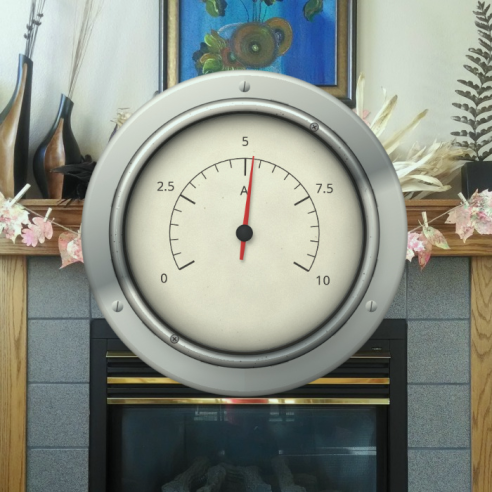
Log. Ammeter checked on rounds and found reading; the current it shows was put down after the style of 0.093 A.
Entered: 5.25 A
